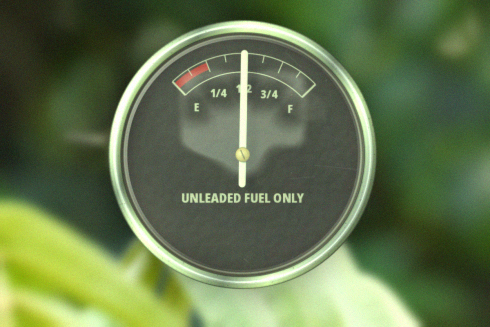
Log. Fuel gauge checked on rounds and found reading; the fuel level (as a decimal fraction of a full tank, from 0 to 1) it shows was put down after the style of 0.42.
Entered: 0.5
